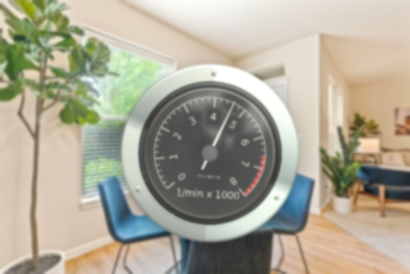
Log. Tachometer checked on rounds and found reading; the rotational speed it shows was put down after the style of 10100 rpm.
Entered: 4600 rpm
